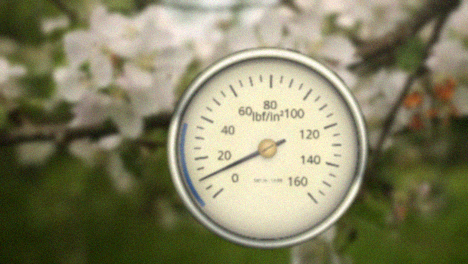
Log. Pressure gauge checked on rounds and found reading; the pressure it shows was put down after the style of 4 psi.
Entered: 10 psi
